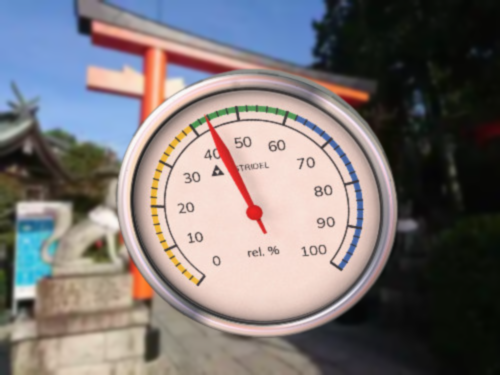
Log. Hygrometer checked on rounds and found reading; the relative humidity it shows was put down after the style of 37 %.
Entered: 44 %
